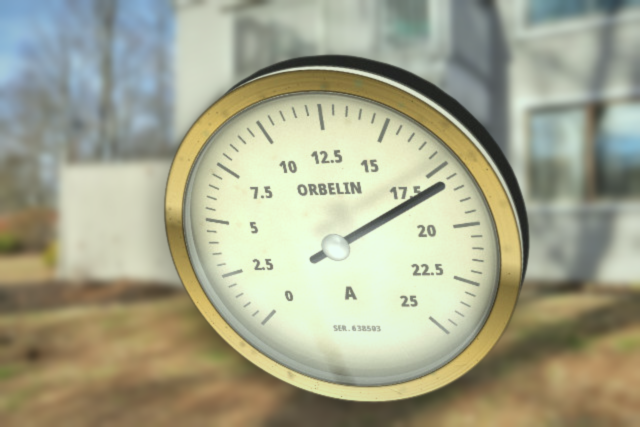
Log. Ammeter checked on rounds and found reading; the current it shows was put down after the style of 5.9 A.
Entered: 18 A
